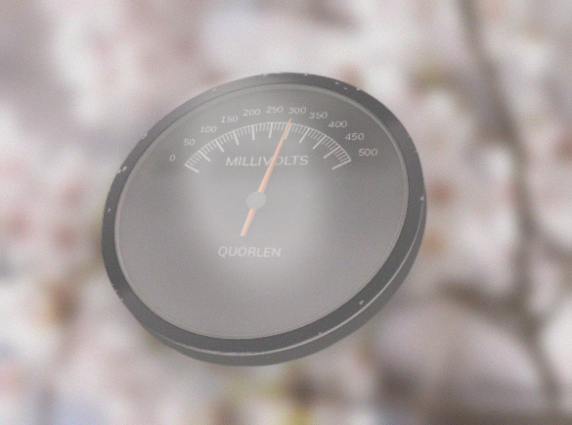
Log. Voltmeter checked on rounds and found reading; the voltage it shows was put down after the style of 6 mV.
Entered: 300 mV
